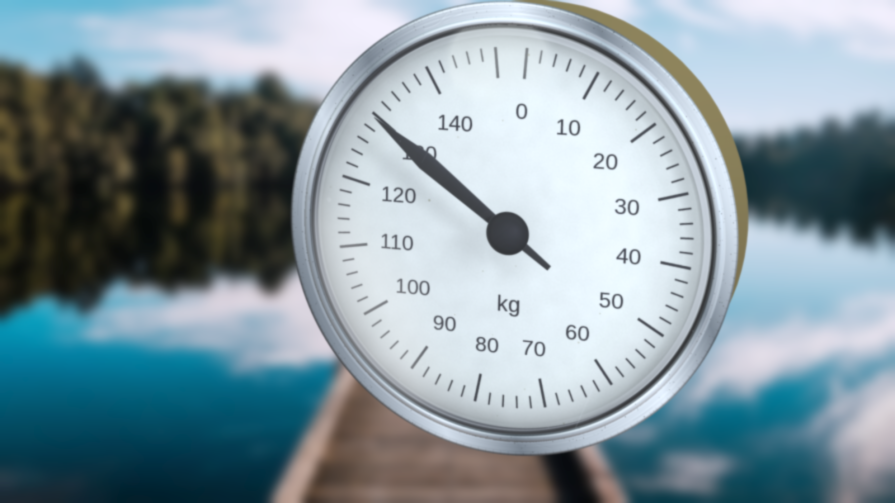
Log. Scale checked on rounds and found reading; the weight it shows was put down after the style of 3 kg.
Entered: 130 kg
